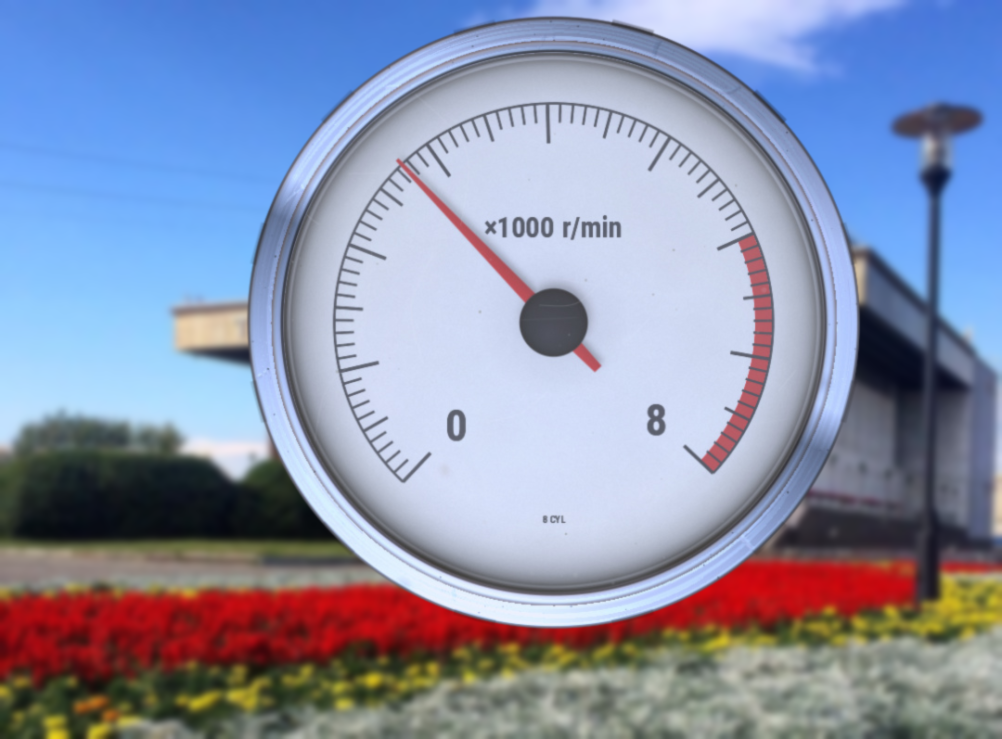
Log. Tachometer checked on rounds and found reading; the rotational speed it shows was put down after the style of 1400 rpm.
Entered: 2750 rpm
